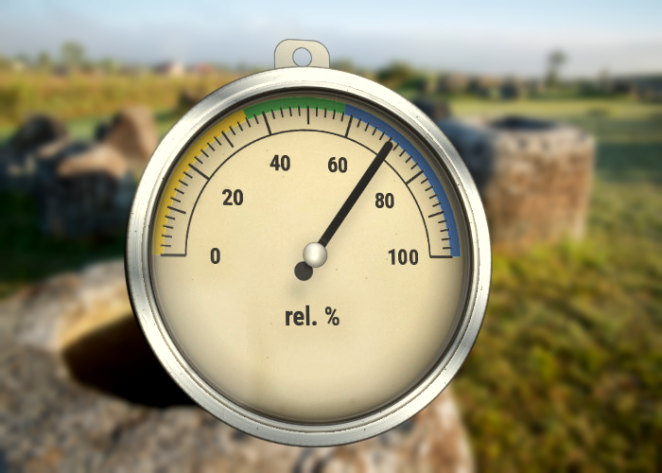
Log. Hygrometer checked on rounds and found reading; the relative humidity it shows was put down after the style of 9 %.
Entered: 70 %
